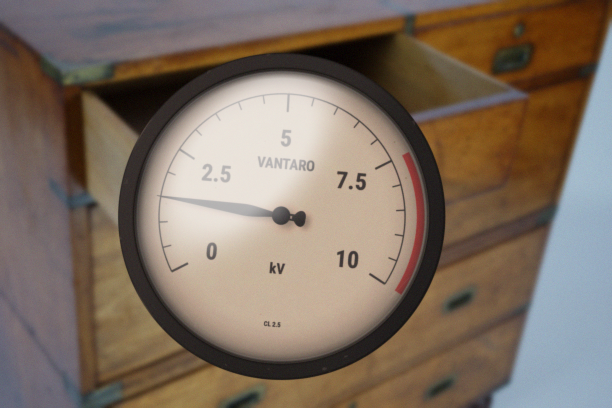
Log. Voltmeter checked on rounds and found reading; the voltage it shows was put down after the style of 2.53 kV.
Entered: 1.5 kV
